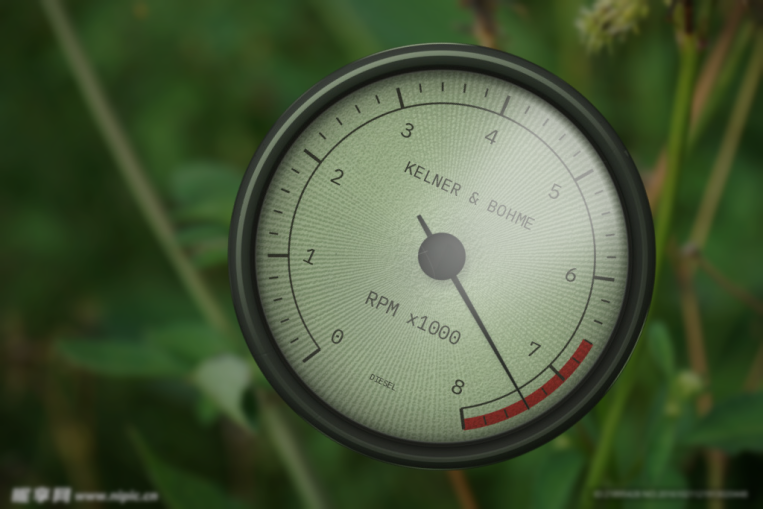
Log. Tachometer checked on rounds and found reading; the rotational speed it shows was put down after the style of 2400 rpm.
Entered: 7400 rpm
